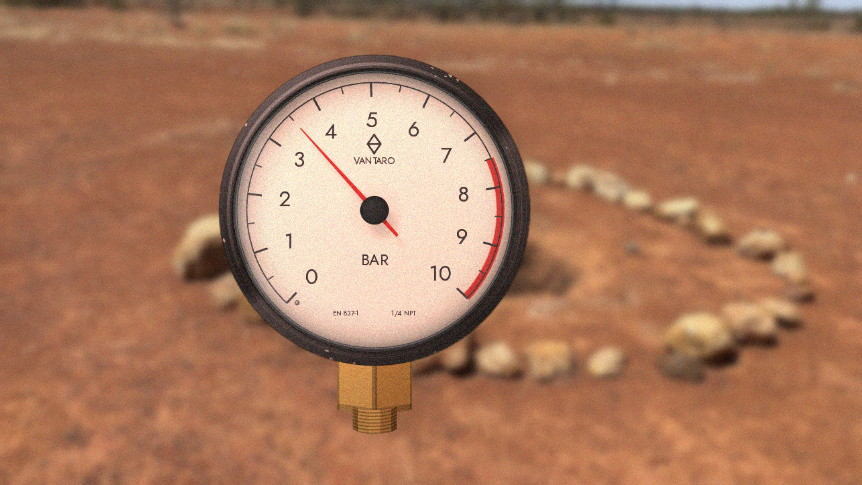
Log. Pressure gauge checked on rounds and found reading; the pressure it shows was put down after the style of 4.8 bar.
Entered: 3.5 bar
